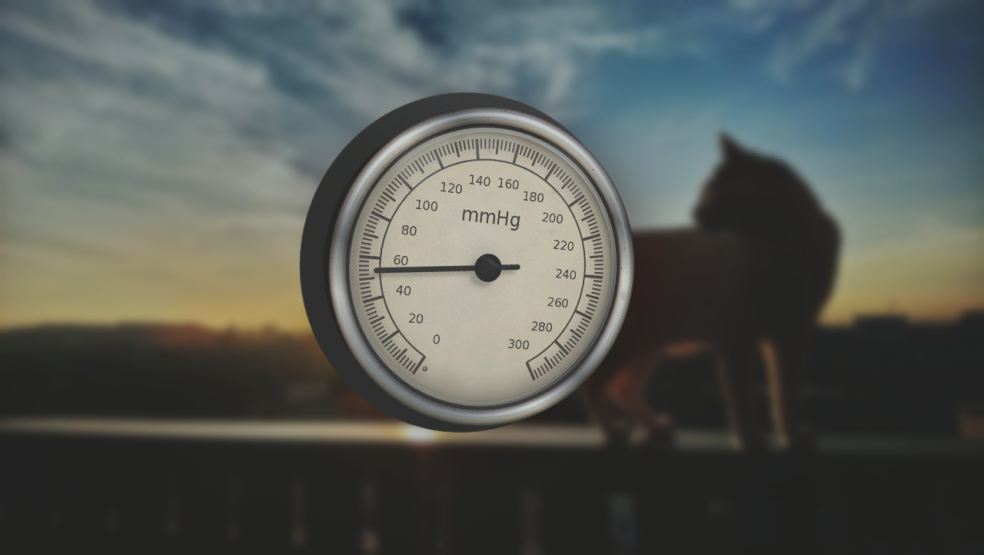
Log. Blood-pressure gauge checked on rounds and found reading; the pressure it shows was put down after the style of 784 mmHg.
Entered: 54 mmHg
